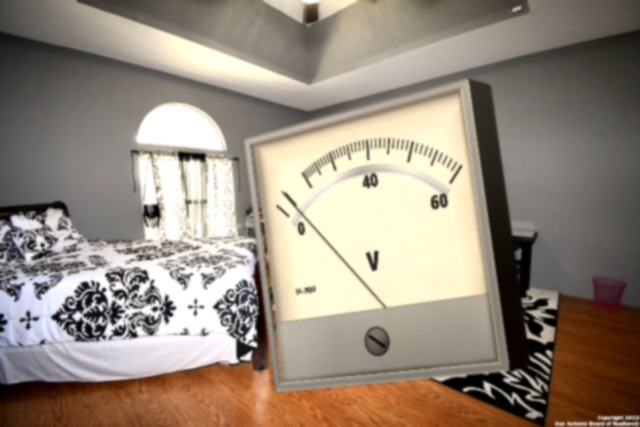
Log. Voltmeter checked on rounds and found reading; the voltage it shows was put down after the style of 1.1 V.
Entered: 10 V
